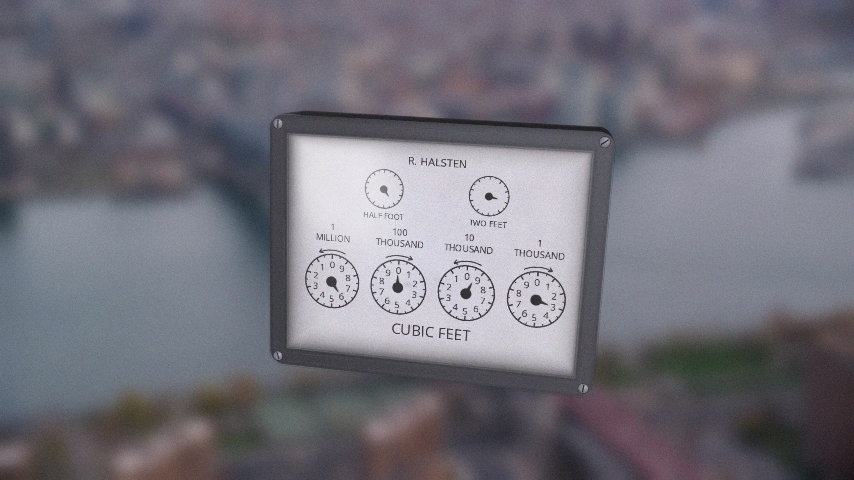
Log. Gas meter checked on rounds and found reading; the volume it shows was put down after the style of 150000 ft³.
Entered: 599300 ft³
